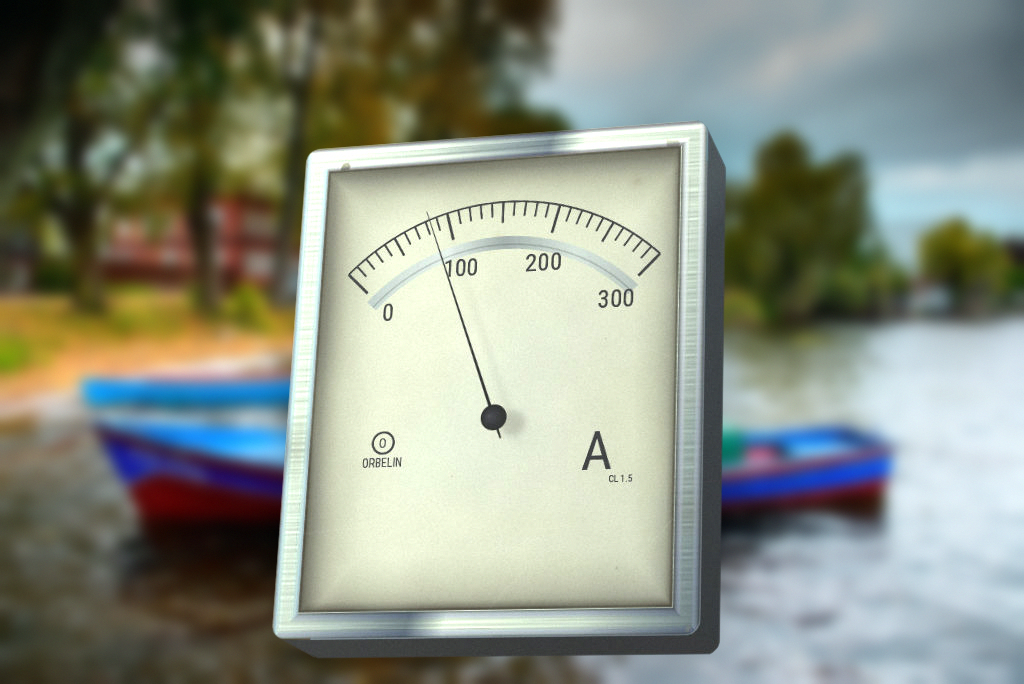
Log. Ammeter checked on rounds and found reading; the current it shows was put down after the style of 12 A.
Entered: 85 A
